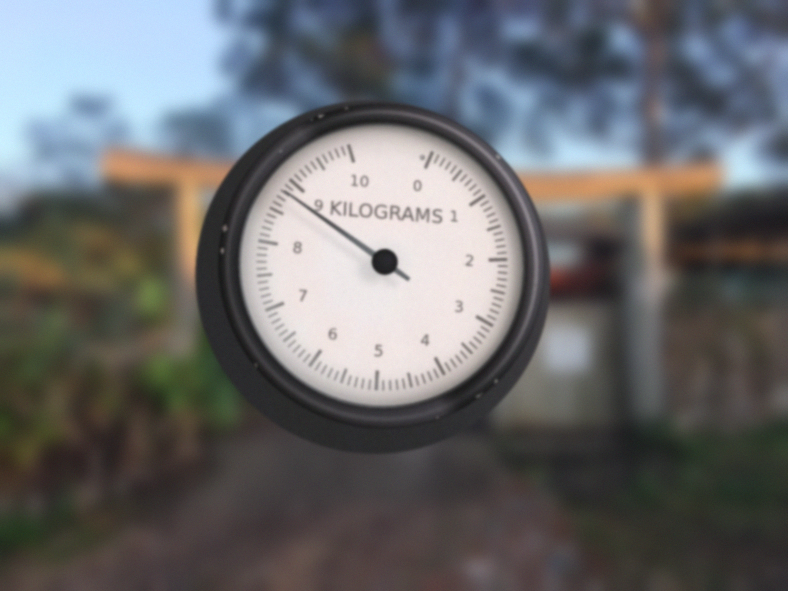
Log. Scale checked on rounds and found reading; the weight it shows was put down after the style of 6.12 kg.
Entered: 8.8 kg
